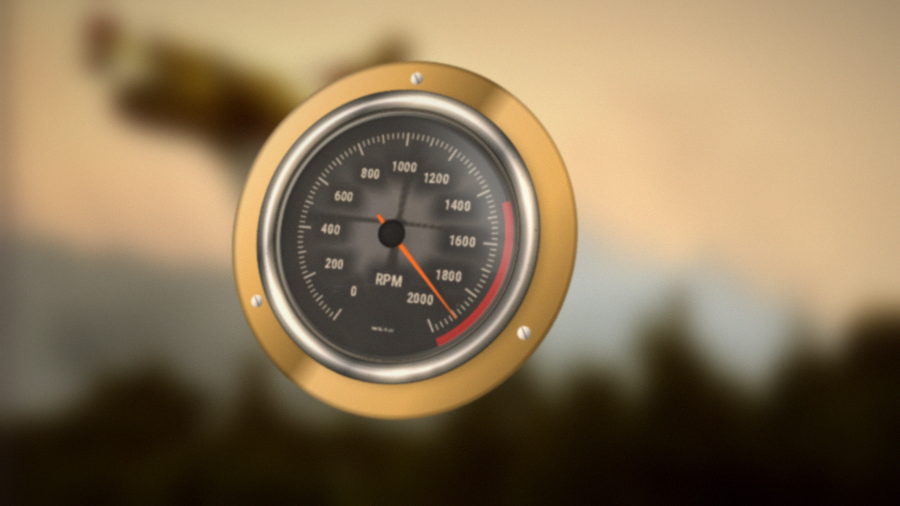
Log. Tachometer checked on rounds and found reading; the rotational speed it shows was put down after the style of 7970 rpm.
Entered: 1900 rpm
